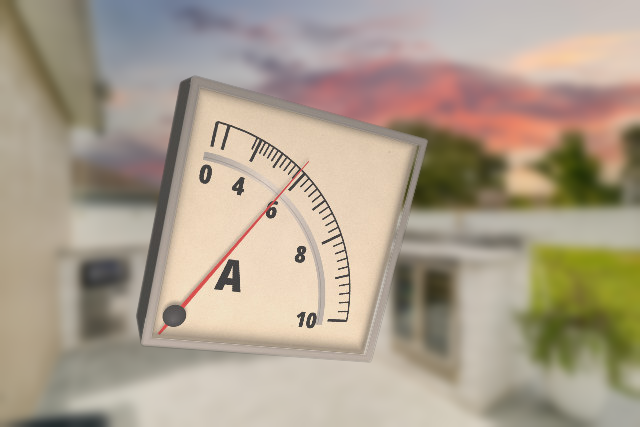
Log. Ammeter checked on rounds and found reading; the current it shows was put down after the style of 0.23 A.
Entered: 5.8 A
